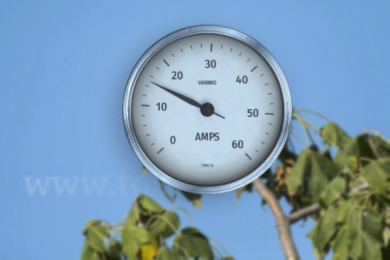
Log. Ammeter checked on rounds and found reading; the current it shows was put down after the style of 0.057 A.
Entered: 15 A
